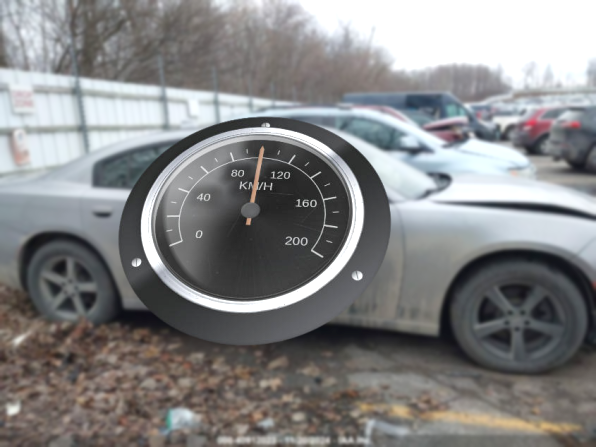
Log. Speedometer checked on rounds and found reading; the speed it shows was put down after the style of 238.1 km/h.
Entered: 100 km/h
